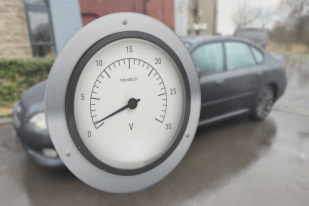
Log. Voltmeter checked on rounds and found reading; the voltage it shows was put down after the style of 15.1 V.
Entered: 1 V
